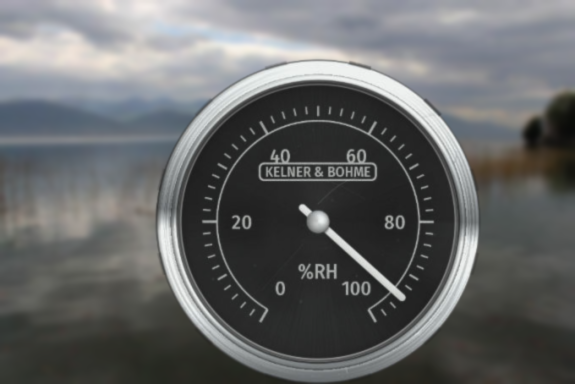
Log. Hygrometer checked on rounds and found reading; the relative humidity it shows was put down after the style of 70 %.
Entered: 94 %
